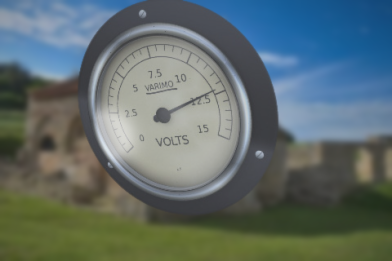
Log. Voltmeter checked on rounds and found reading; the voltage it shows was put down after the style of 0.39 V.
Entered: 12.25 V
